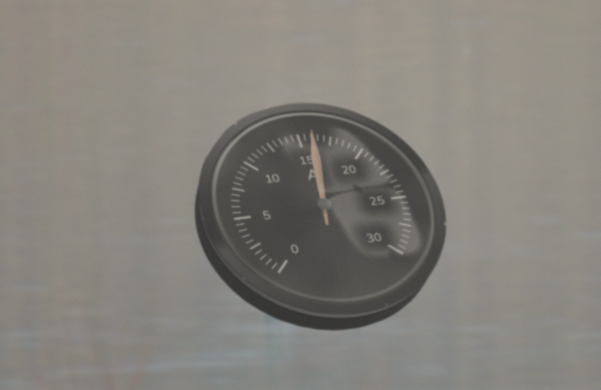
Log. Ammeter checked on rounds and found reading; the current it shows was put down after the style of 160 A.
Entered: 16 A
